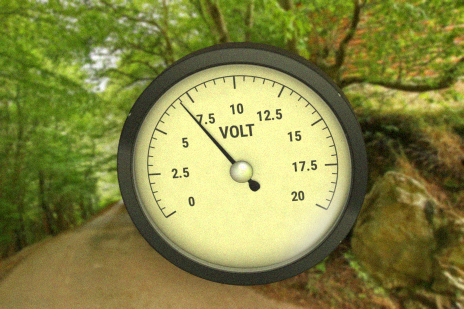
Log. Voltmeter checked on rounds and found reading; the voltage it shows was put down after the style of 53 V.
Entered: 7 V
